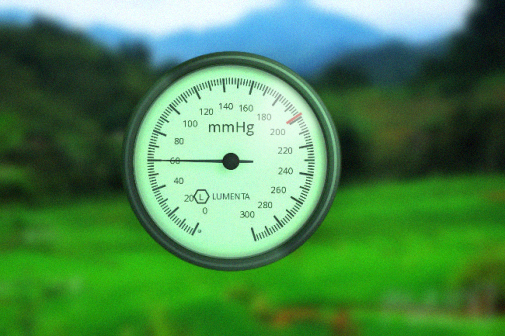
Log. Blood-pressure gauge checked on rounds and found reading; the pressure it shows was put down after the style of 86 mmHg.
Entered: 60 mmHg
